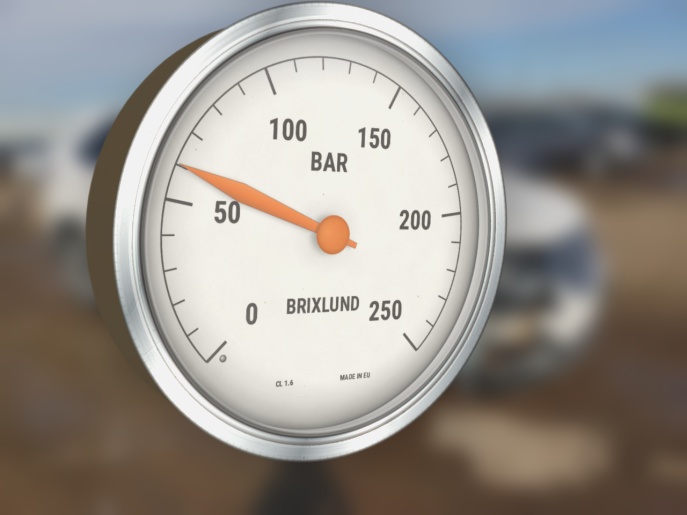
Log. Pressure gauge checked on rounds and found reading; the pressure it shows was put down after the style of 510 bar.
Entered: 60 bar
